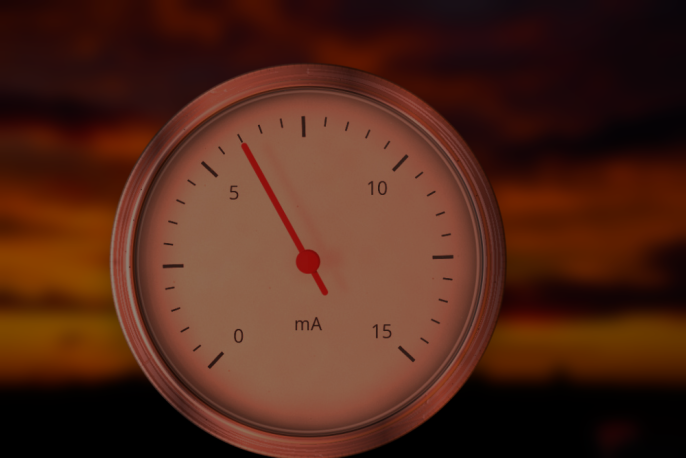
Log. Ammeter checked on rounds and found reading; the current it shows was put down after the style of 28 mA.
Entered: 6 mA
